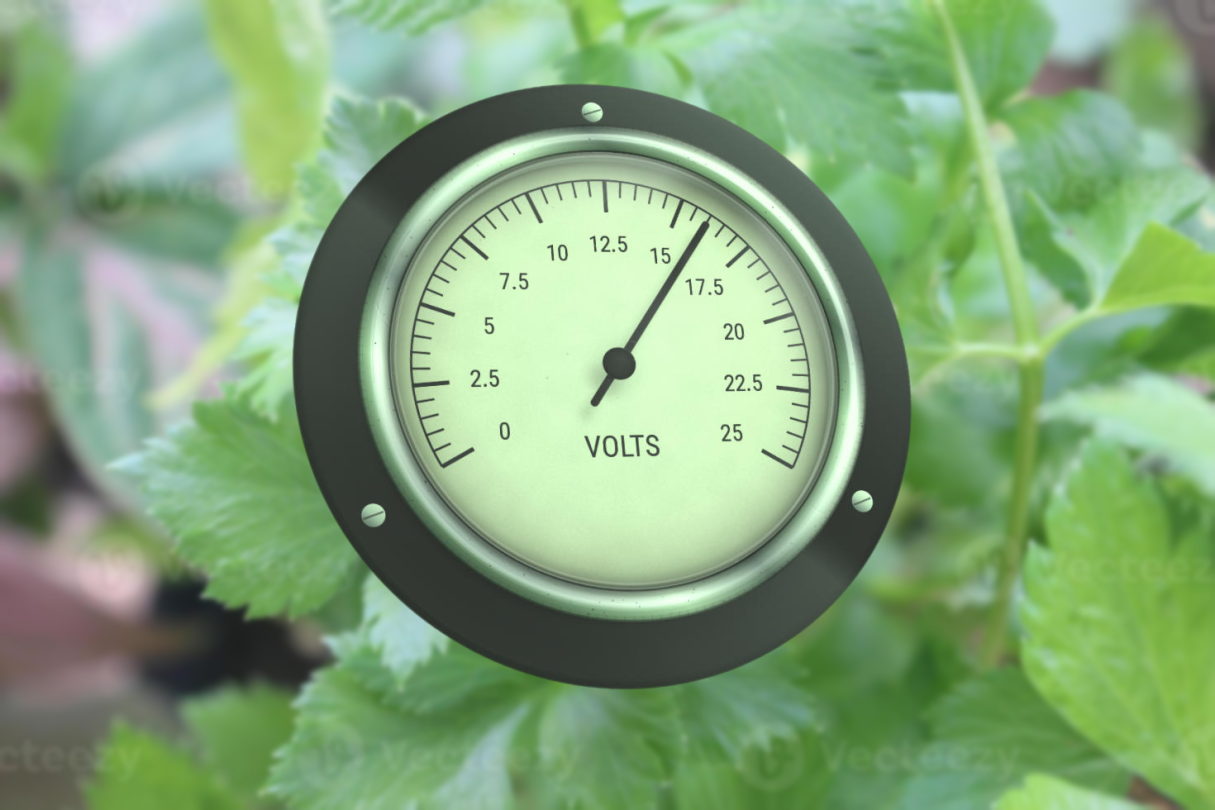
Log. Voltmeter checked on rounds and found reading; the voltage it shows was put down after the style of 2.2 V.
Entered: 16 V
